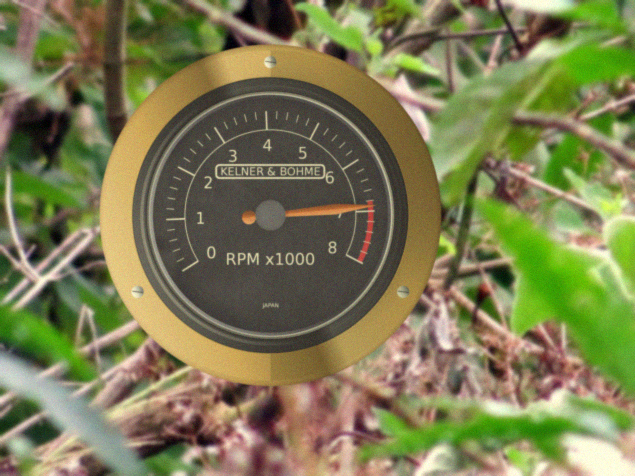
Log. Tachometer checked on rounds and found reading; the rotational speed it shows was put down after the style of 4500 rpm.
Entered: 6900 rpm
